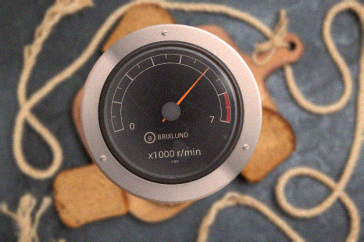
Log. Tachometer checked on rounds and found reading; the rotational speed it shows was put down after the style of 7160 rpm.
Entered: 5000 rpm
